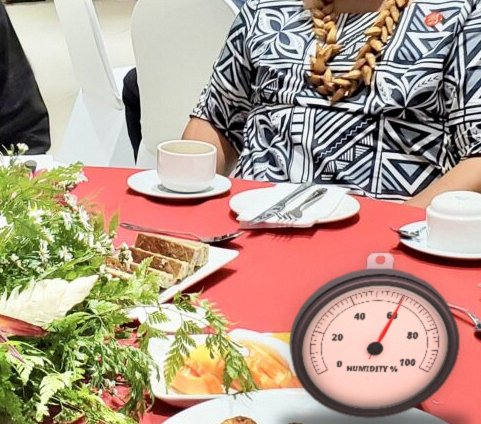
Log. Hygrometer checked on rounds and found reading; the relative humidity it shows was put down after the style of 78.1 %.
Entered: 60 %
